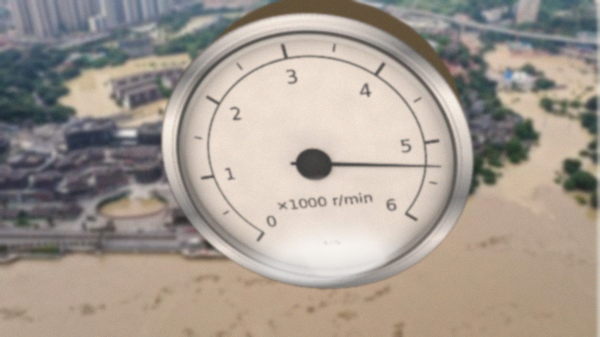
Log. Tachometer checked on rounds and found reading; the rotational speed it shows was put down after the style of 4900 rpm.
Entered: 5250 rpm
